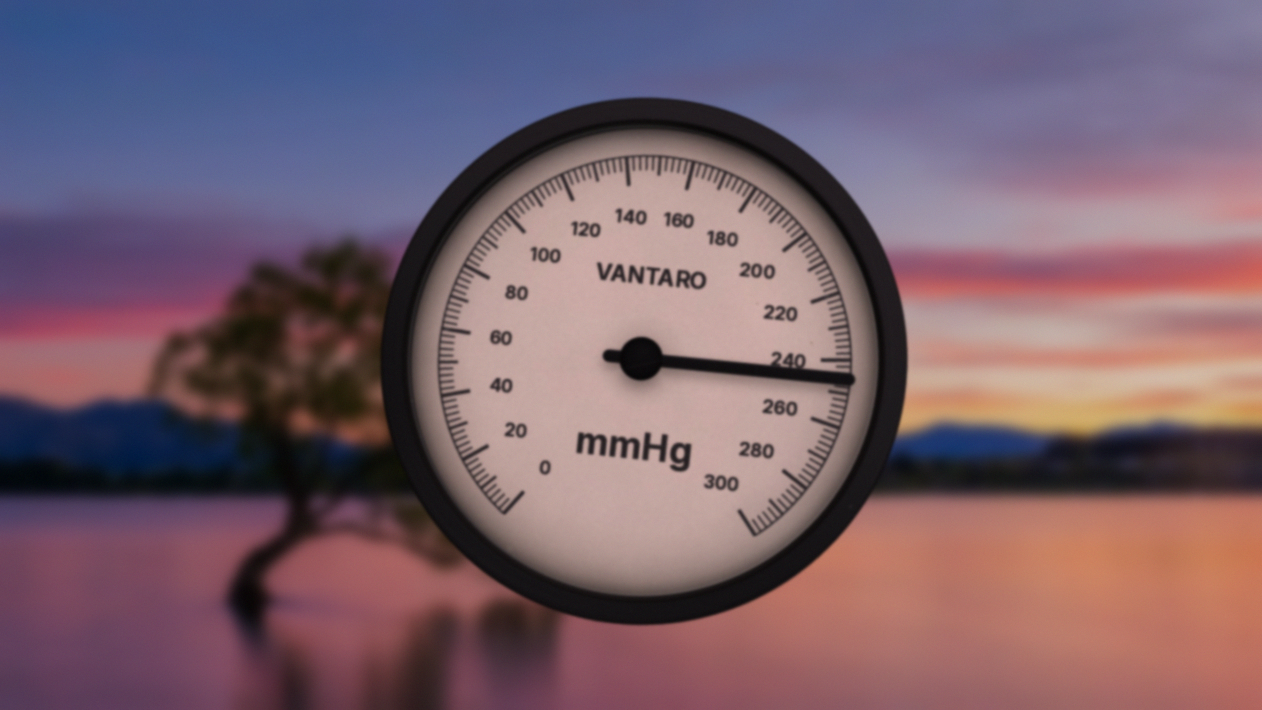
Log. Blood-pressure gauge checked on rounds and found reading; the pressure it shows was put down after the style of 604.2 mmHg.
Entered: 246 mmHg
